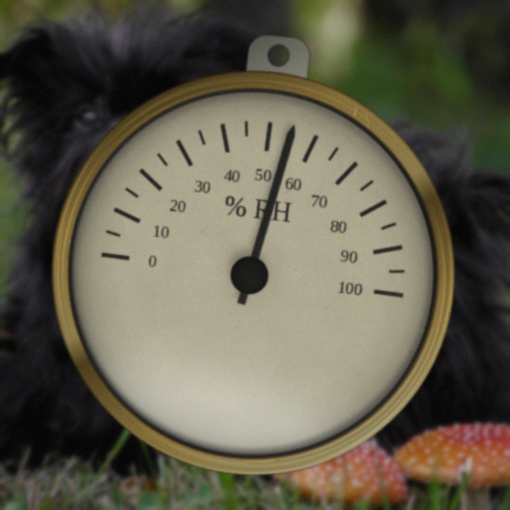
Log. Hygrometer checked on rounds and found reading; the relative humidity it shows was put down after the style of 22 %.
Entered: 55 %
